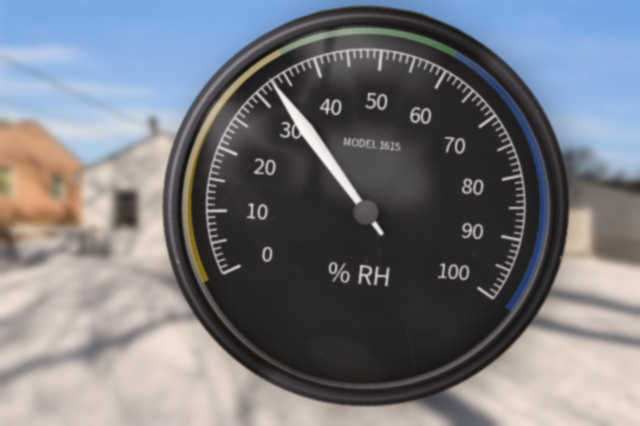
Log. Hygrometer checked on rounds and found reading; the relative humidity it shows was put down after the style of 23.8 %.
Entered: 33 %
